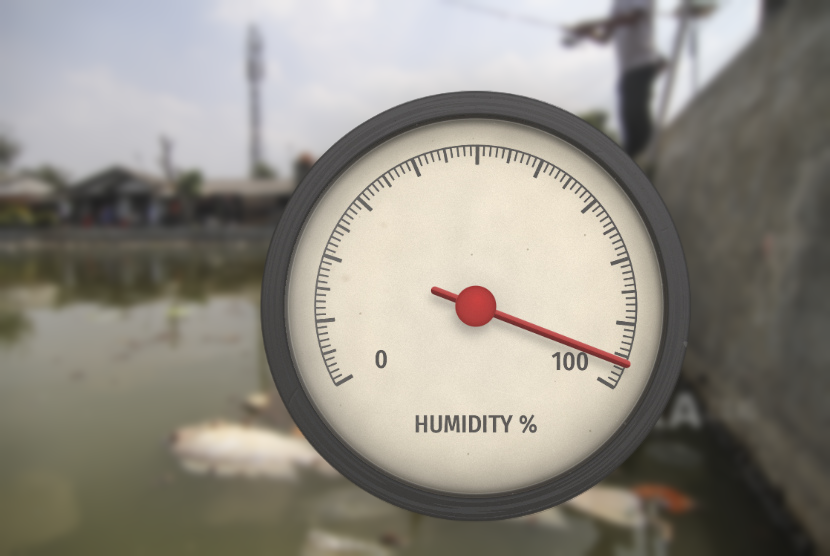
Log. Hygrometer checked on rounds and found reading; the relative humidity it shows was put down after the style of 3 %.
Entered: 96 %
